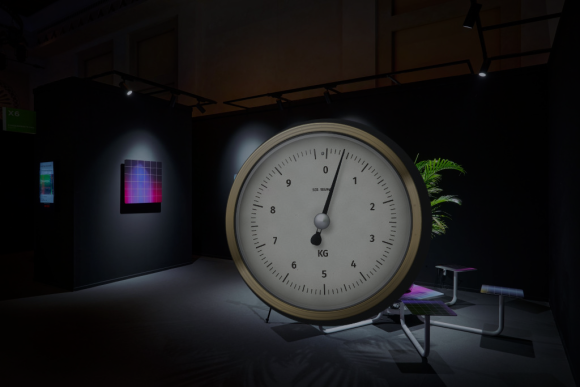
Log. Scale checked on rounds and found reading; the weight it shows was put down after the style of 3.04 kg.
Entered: 0.4 kg
